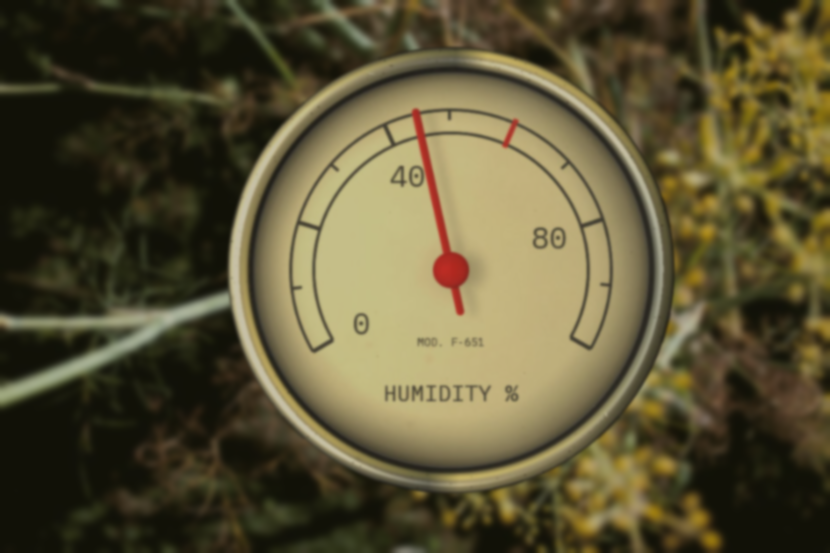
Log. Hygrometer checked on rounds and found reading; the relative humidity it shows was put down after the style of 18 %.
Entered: 45 %
